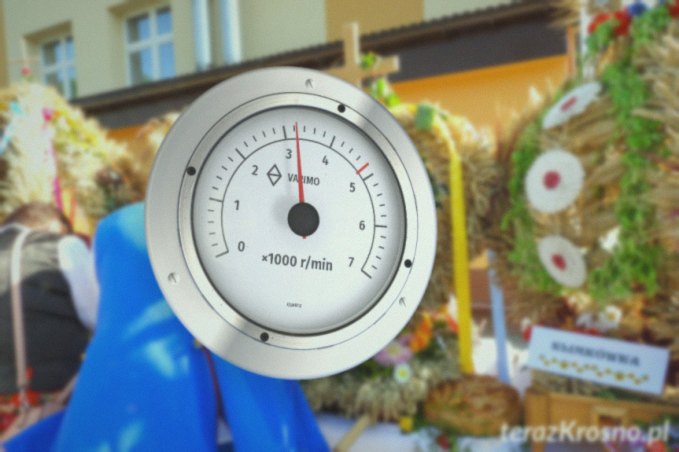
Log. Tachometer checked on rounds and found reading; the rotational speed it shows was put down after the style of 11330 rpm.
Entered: 3200 rpm
